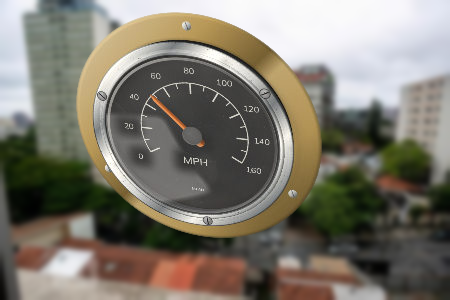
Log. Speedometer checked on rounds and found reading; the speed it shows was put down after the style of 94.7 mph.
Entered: 50 mph
